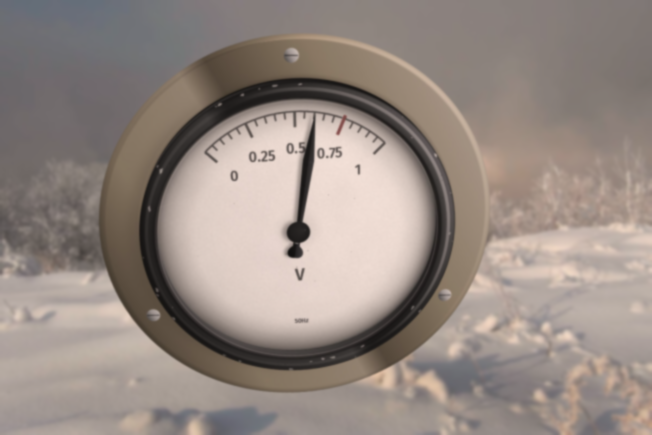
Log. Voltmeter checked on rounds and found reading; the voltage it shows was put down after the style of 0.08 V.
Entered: 0.6 V
